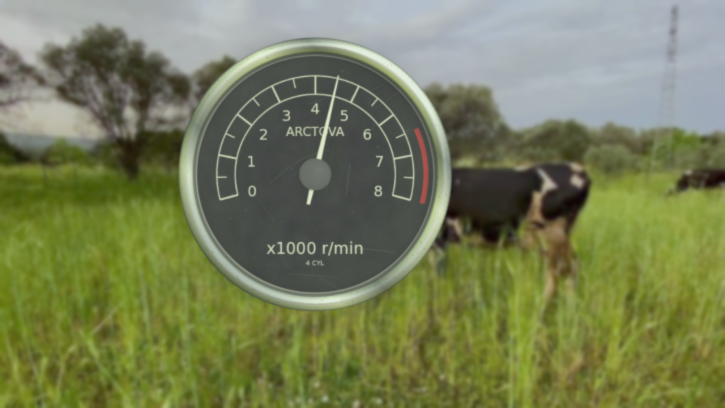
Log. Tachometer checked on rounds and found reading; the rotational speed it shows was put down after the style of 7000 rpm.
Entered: 4500 rpm
